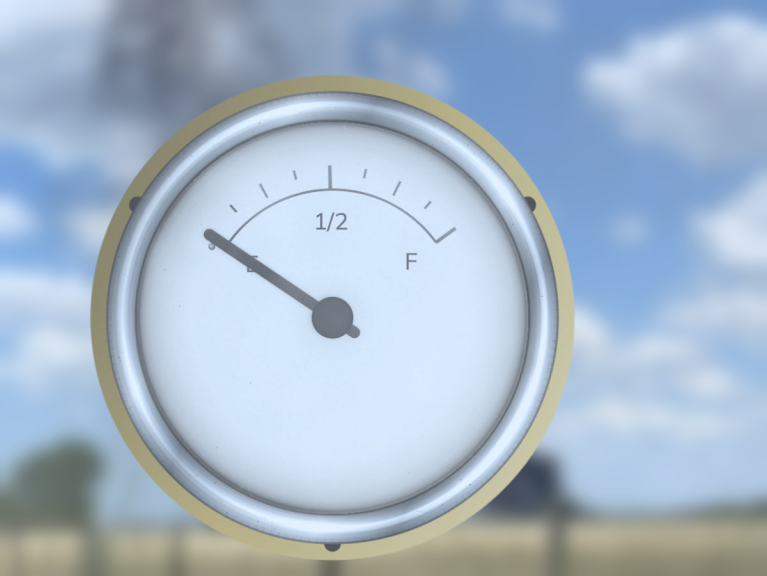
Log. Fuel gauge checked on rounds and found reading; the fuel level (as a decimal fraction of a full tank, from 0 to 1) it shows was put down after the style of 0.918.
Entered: 0
